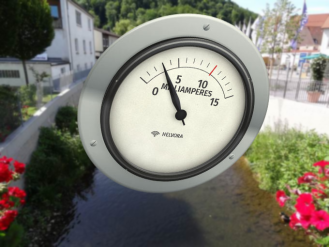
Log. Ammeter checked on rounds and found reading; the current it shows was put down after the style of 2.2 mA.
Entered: 3 mA
